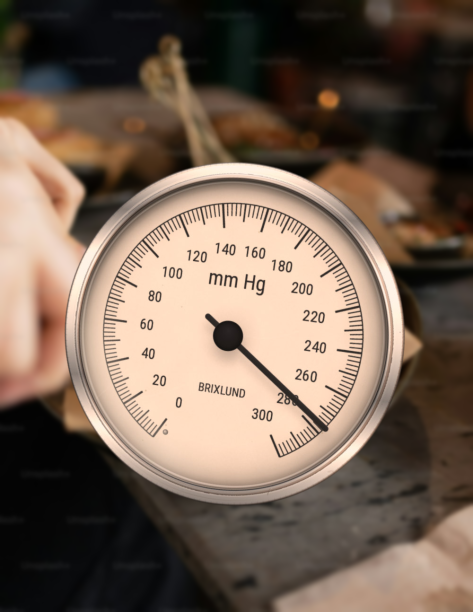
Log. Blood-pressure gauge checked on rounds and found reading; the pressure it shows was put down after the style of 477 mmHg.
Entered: 276 mmHg
